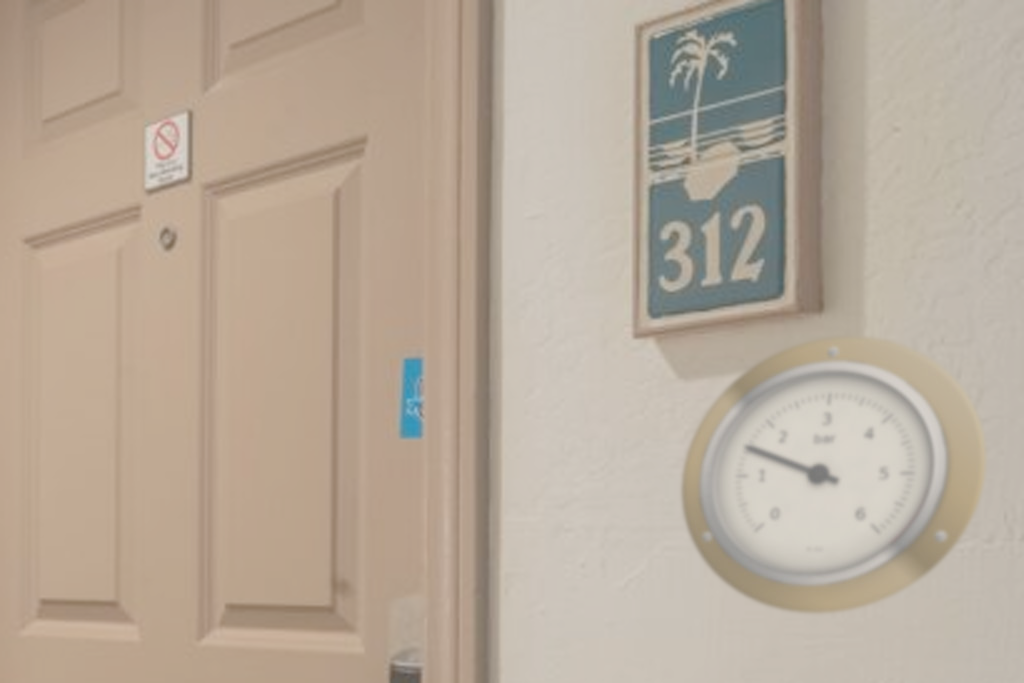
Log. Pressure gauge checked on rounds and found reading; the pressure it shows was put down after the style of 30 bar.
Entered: 1.5 bar
